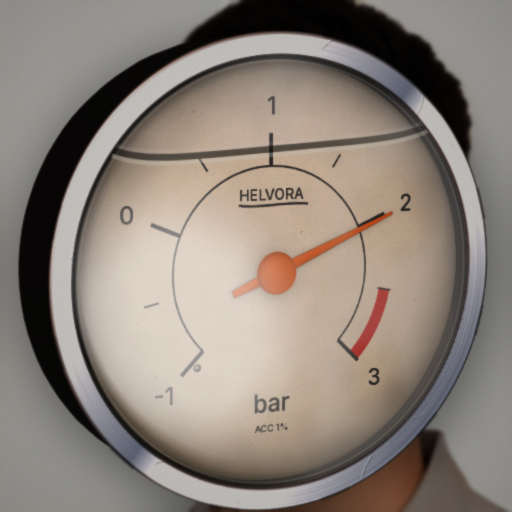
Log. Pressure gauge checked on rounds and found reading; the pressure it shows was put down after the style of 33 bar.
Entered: 2 bar
